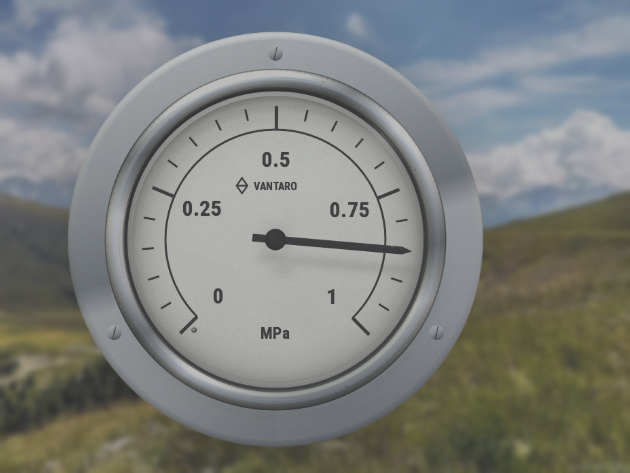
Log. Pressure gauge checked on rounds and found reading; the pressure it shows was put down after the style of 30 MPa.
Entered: 0.85 MPa
